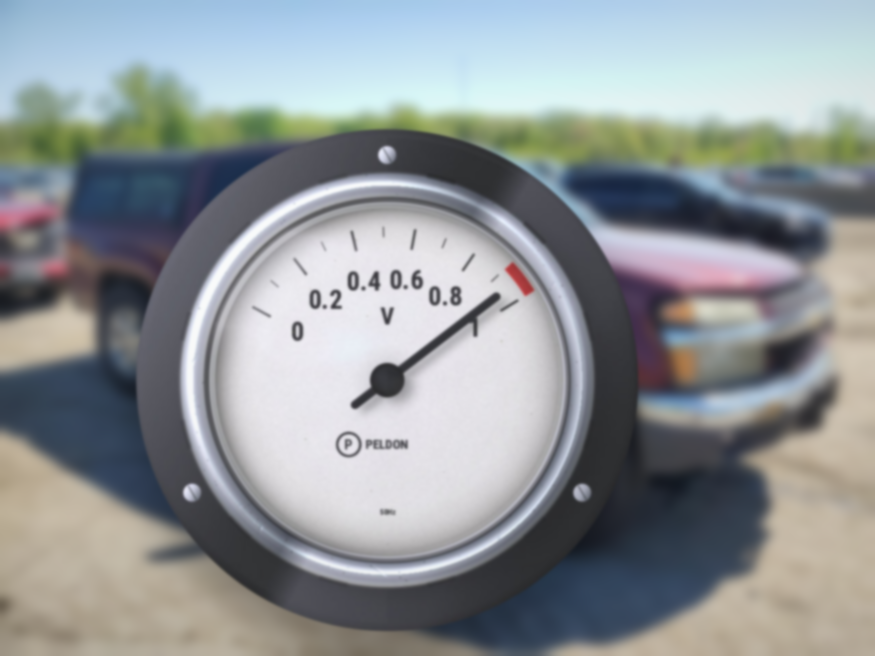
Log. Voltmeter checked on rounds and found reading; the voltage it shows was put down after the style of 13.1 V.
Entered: 0.95 V
